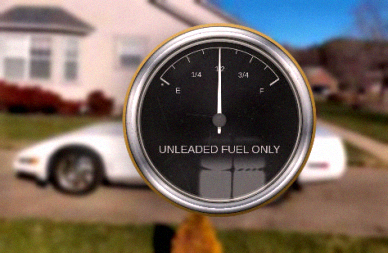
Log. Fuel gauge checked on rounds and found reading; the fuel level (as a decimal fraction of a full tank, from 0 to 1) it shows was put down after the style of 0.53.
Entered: 0.5
